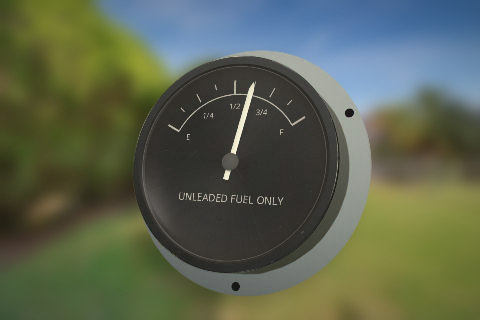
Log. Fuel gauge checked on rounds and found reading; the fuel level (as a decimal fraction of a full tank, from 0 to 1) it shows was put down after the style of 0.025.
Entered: 0.625
